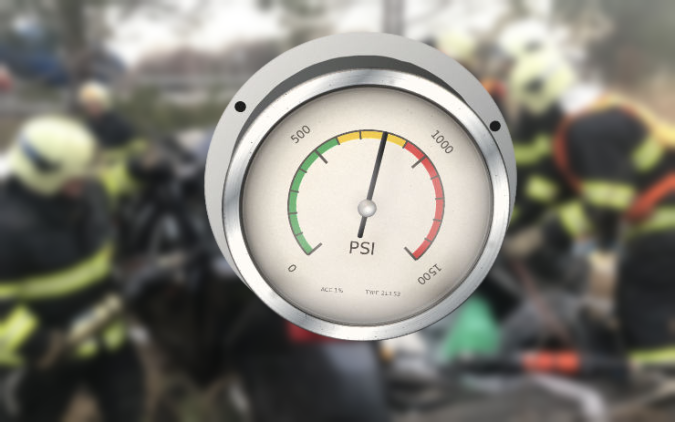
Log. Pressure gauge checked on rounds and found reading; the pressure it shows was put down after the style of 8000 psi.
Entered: 800 psi
